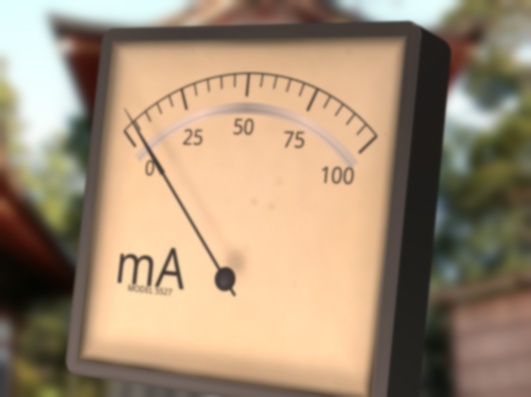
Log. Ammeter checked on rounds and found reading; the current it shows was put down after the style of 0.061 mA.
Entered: 5 mA
